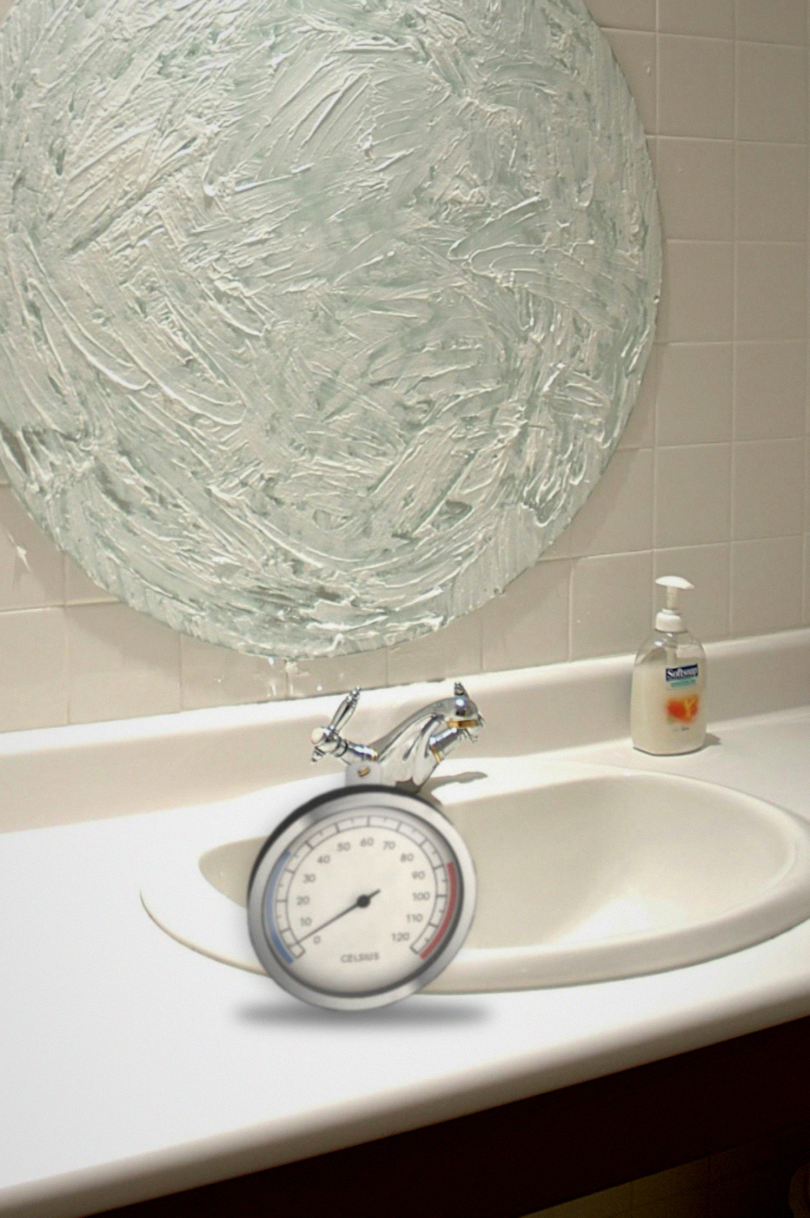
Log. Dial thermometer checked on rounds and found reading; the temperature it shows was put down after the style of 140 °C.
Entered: 5 °C
